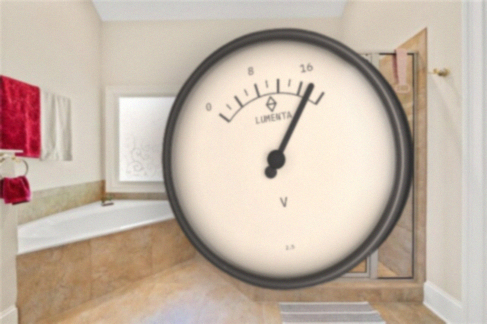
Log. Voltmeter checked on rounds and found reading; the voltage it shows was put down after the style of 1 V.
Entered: 18 V
